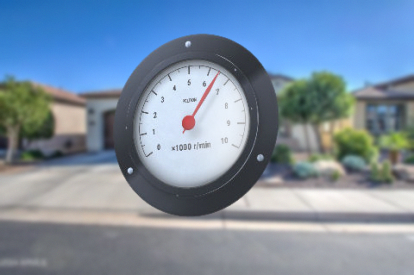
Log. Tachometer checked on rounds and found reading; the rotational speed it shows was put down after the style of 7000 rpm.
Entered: 6500 rpm
